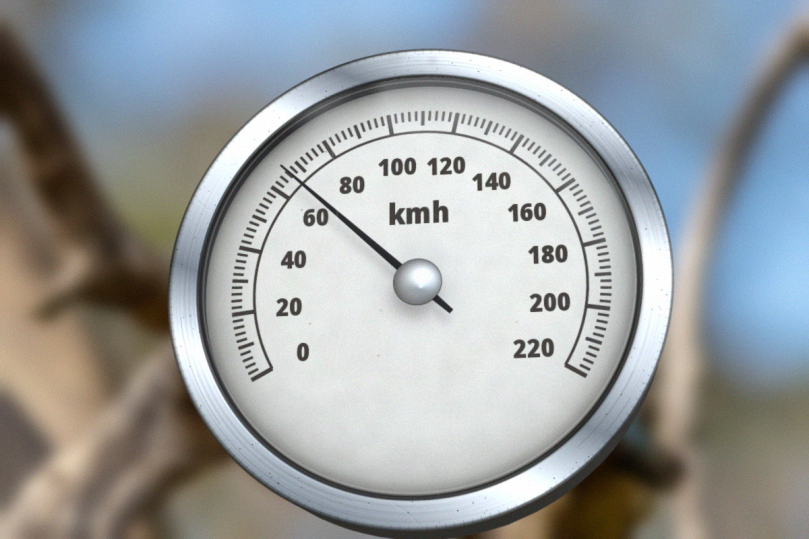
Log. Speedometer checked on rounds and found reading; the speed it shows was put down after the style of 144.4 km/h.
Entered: 66 km/h
